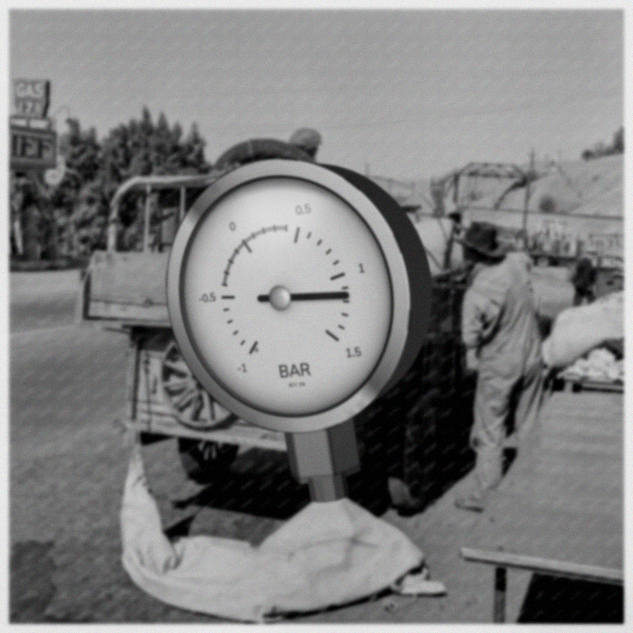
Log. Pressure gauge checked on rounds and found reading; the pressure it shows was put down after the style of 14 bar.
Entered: 1.15 bar
